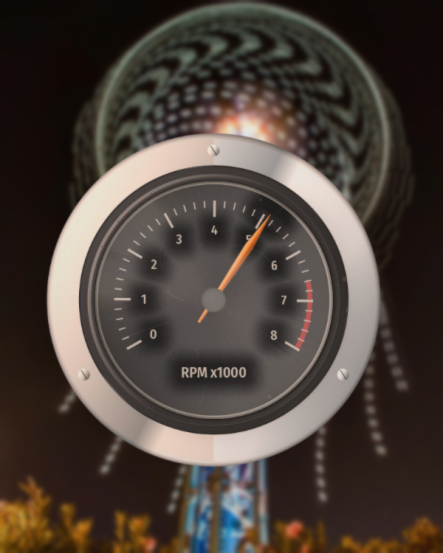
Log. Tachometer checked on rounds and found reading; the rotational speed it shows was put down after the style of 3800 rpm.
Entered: 5100 rpm
